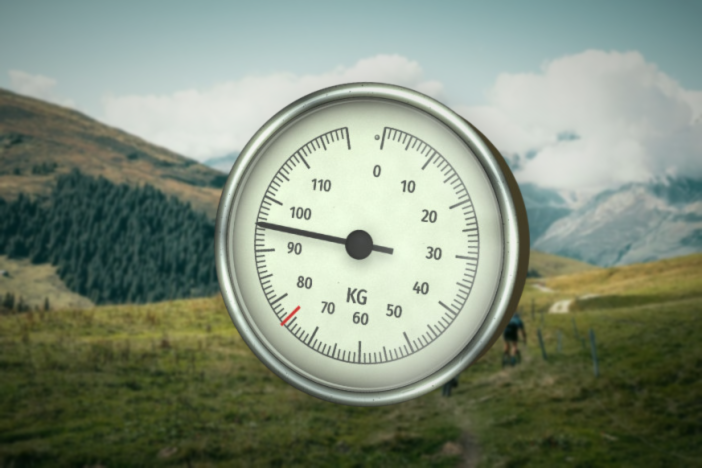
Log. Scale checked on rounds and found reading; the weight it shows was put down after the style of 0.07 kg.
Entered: 95 kg
